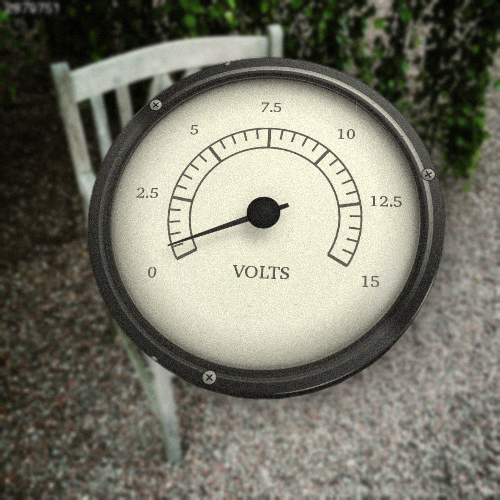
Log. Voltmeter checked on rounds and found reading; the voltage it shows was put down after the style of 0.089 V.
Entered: 0.5 V
